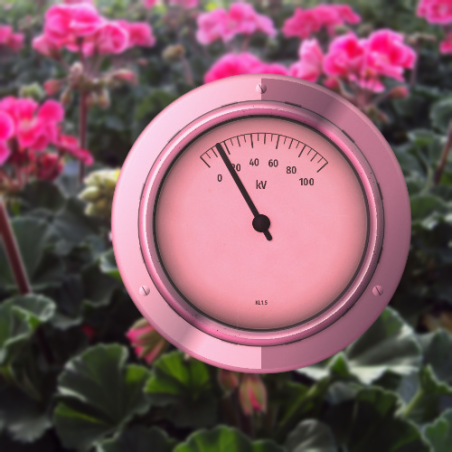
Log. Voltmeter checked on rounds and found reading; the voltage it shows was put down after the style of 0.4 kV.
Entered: 15 kV
